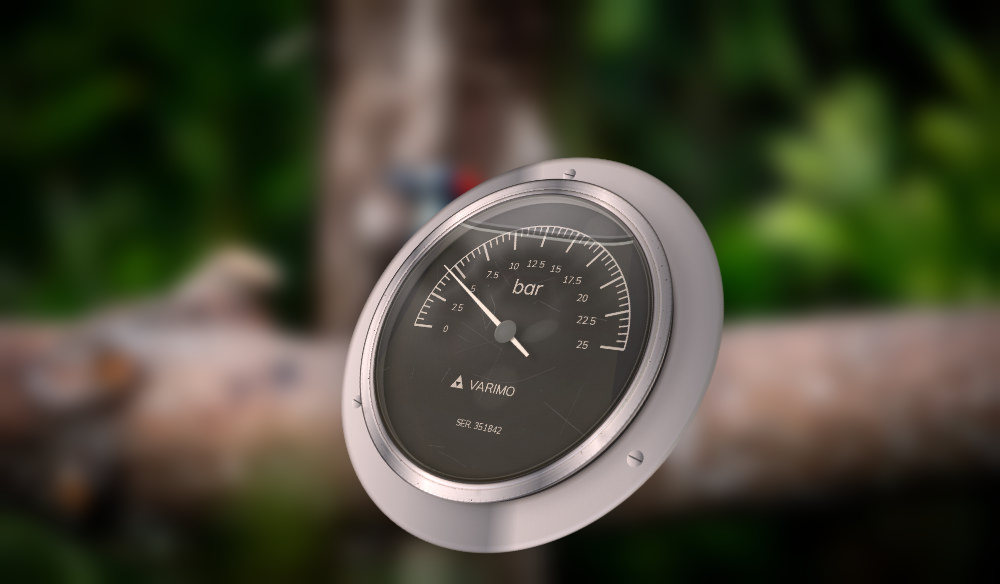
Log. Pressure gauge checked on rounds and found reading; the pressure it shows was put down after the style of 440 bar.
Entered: 4.5 bar
